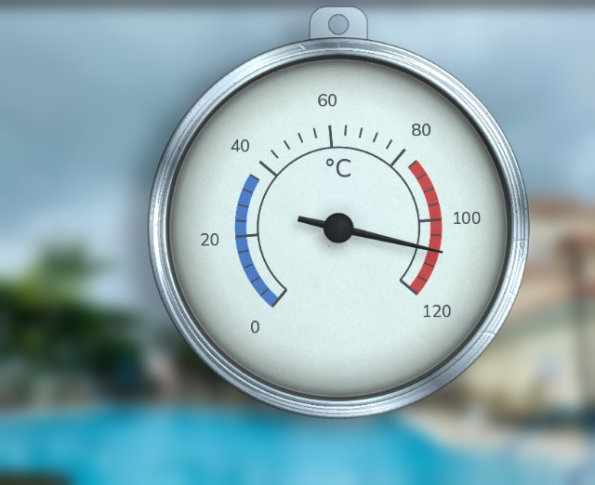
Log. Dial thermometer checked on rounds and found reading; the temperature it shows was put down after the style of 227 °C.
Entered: 108 °C
